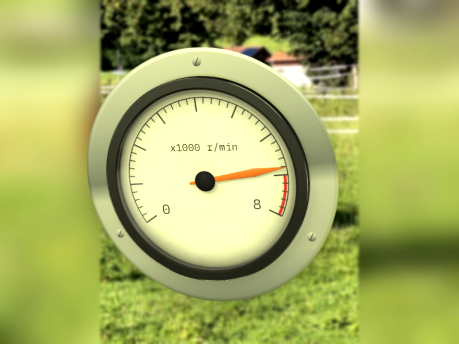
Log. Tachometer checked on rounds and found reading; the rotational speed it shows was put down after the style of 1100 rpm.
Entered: 6800 rpm
